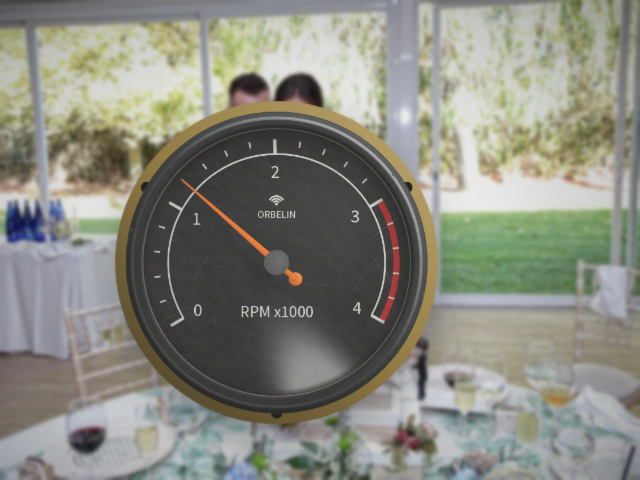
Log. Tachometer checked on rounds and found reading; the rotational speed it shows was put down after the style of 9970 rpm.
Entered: 1200 rpm
